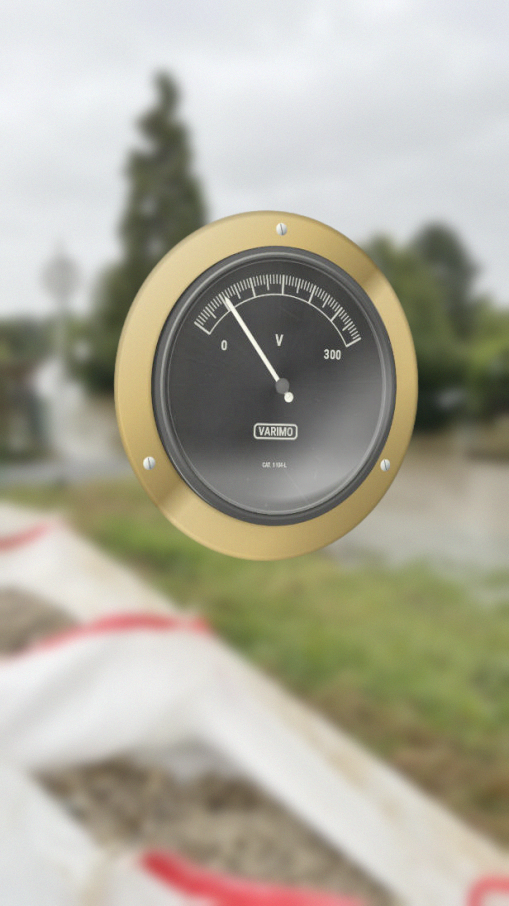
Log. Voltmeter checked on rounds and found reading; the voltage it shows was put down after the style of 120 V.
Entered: 50 V
